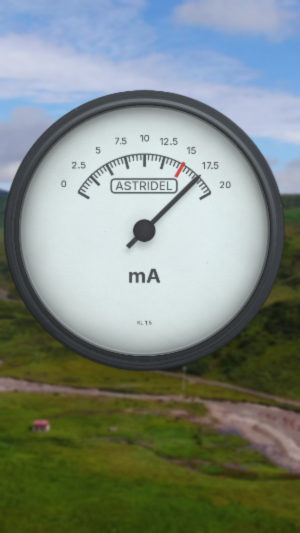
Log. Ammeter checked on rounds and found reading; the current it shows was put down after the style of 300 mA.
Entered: 17.5 mA
